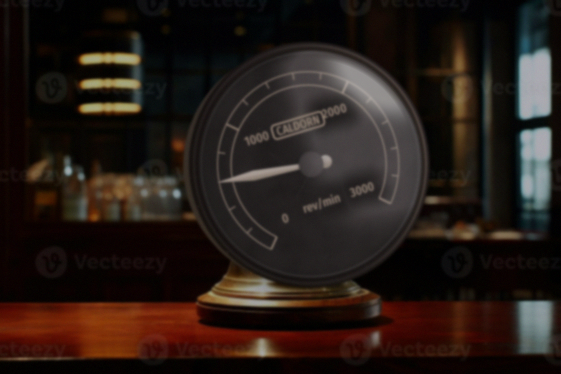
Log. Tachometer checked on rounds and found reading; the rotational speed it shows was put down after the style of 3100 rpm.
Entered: 600 rpm
